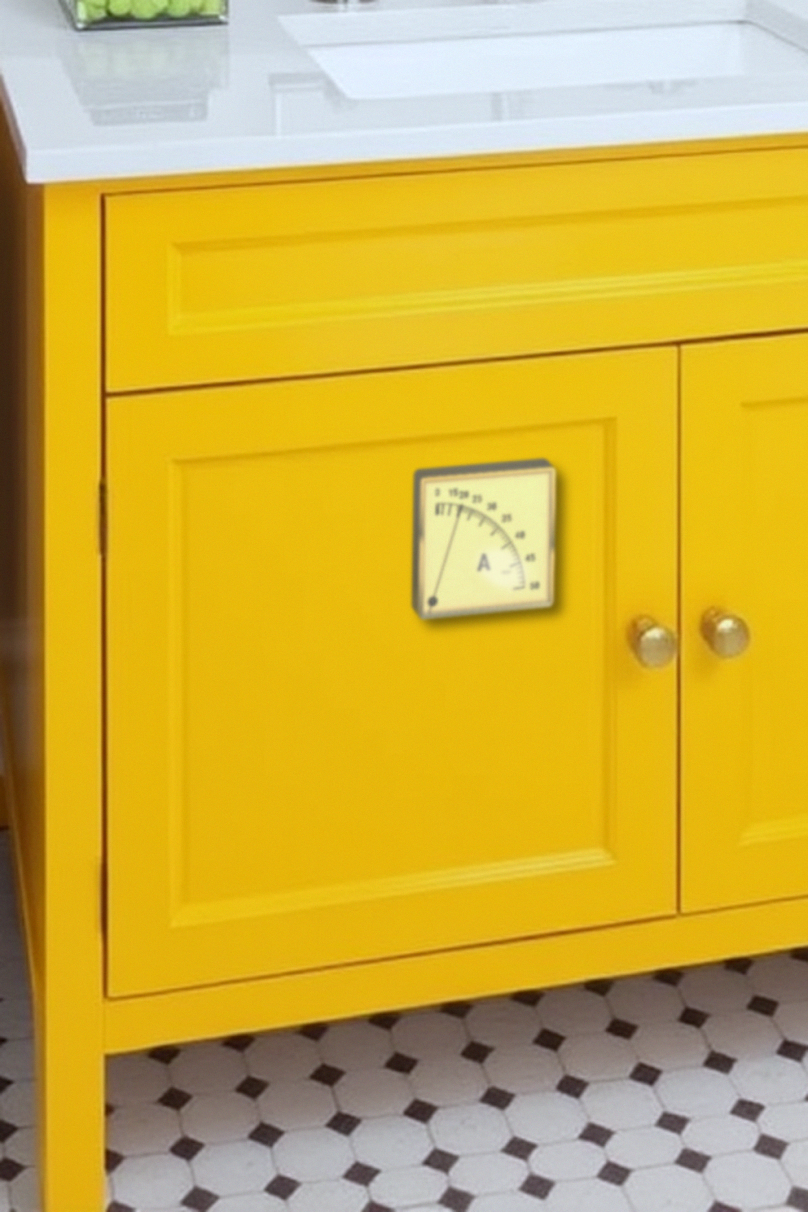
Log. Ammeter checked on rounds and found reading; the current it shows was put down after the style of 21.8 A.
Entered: 20 A
